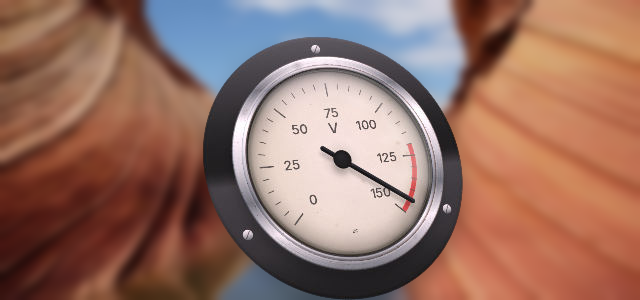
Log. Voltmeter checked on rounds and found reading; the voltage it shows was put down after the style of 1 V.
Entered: 145 V
